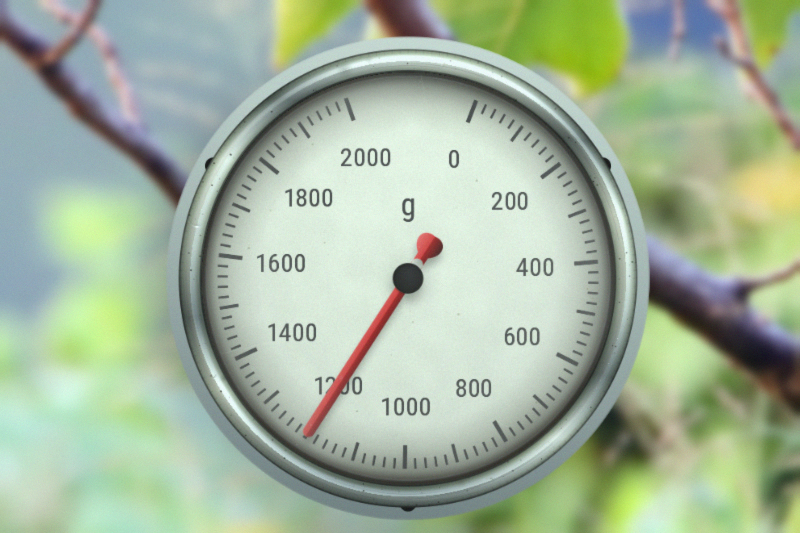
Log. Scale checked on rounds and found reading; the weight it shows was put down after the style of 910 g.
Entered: 1200 g
